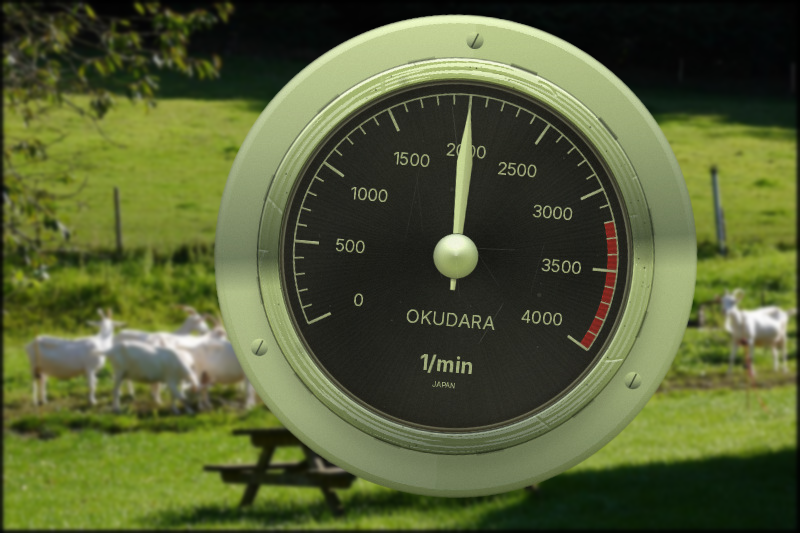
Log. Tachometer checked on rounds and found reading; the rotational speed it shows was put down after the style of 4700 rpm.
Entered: 2000 rpm
